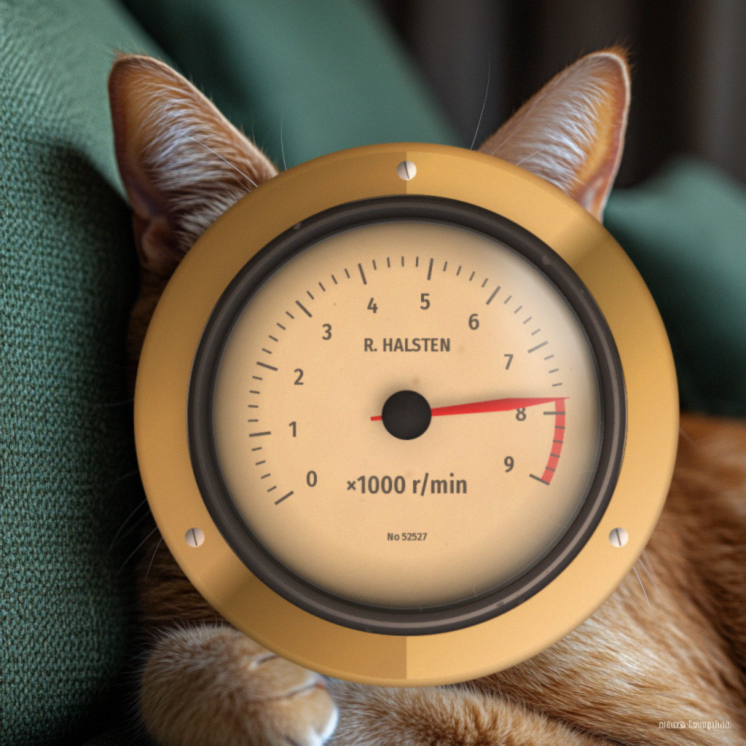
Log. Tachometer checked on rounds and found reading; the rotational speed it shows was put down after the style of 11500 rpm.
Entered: 7800 rpm
